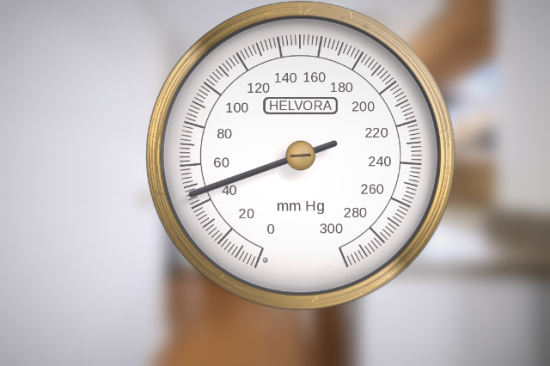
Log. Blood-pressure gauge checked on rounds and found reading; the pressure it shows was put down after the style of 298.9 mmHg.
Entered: 46 mmHg
